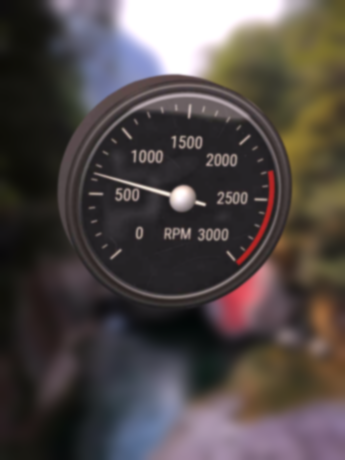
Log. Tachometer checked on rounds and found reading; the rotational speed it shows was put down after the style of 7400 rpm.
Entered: 650 rpm
